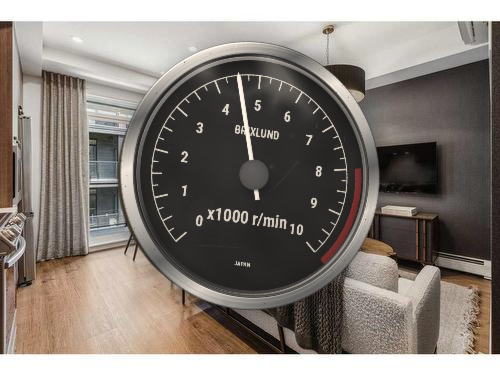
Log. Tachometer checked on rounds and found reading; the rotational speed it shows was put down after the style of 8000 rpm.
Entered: 4500 rpm
